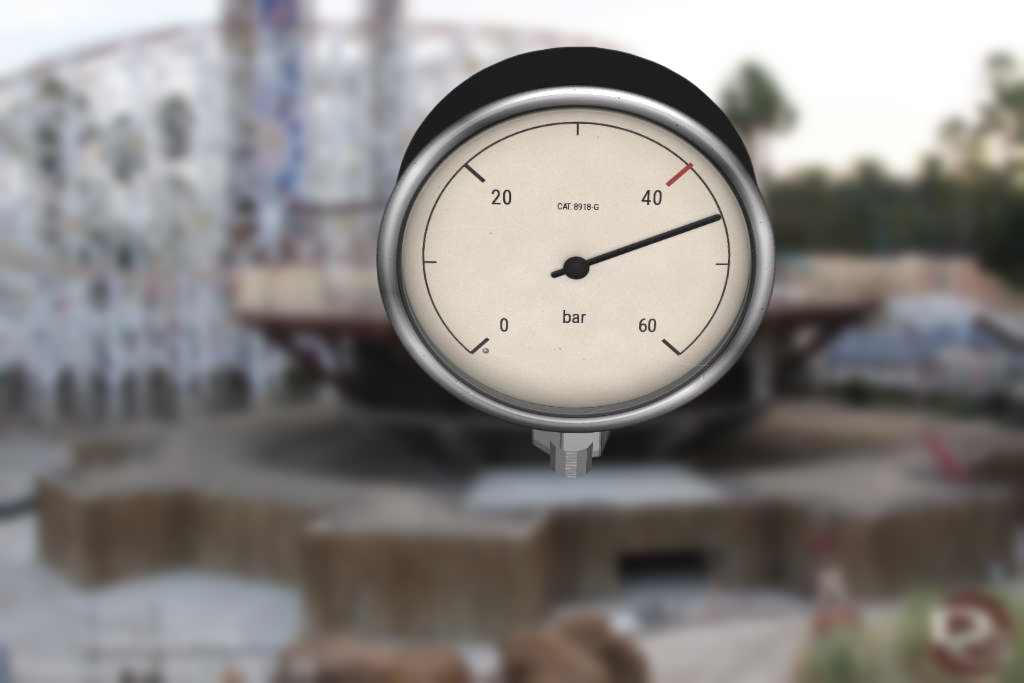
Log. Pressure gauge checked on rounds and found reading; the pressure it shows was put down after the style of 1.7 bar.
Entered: 45 bar
